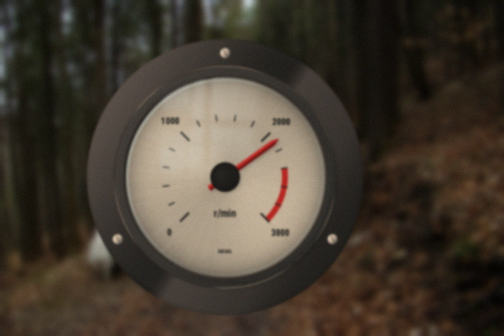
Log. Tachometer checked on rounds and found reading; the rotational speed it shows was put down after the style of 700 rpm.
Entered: 2100 rpm
